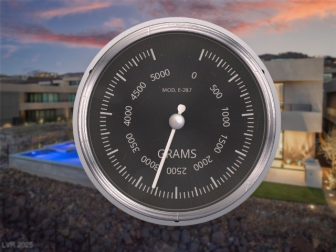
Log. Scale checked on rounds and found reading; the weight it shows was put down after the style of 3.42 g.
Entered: 2800 g
